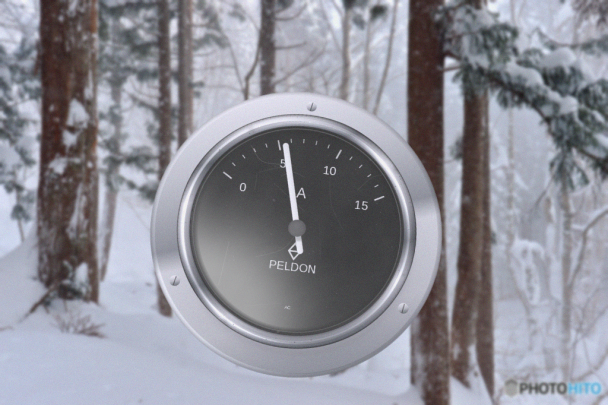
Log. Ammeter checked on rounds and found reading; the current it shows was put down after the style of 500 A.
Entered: 5.5 A
